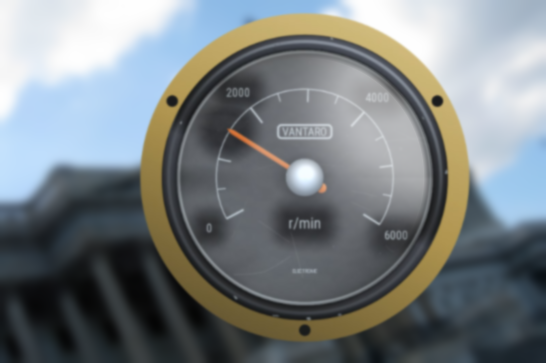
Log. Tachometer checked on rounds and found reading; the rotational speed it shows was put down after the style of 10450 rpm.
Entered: 1500 rpm
